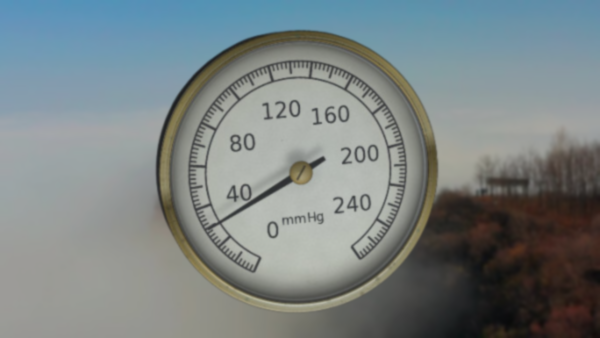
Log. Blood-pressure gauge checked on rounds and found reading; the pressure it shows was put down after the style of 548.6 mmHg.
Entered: 30 mmHg
